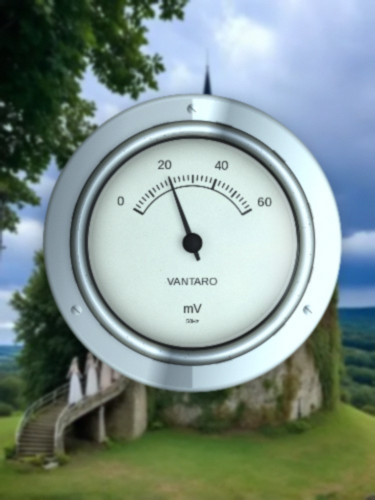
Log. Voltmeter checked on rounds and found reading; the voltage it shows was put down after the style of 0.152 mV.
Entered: 20 mV
